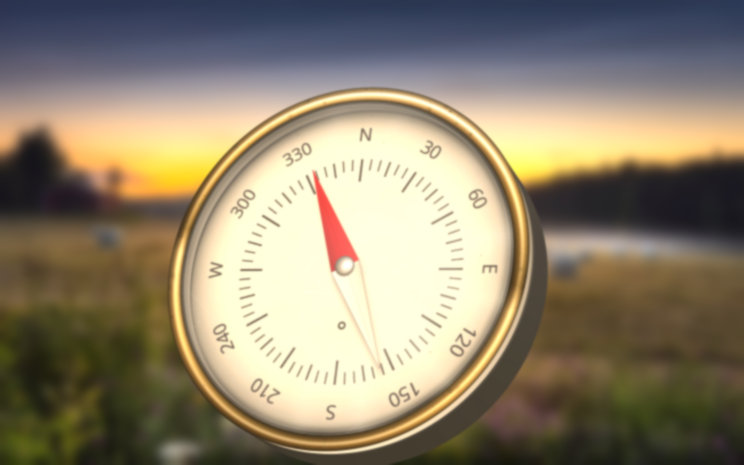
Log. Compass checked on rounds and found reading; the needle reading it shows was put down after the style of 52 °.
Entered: 335 °
